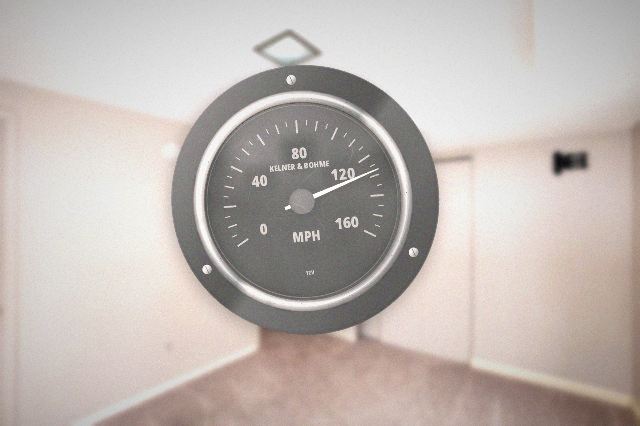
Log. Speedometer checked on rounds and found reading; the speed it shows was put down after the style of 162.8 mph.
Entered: 127.5 mph
